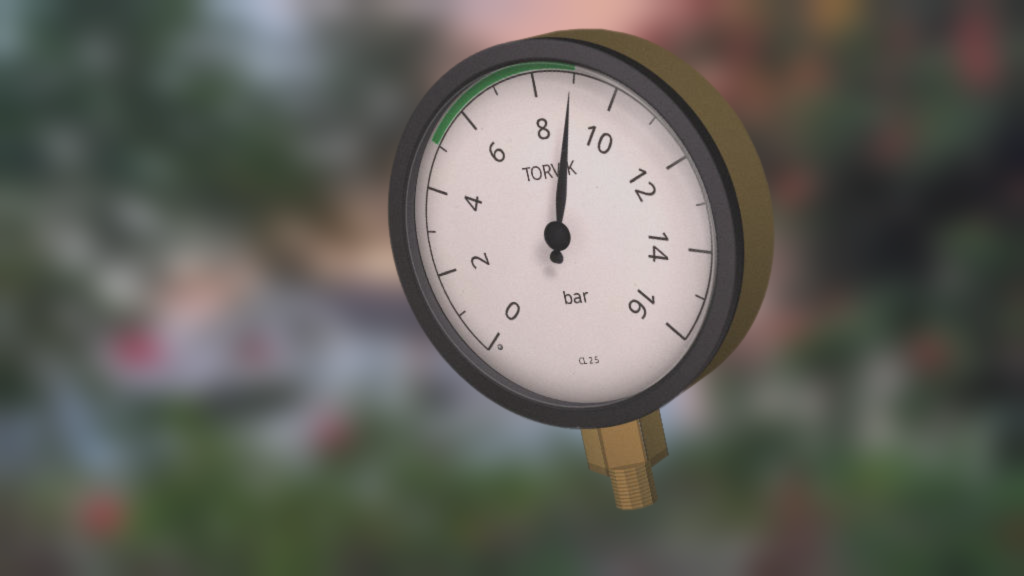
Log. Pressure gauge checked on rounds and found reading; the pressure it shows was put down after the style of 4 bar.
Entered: 9 bar
